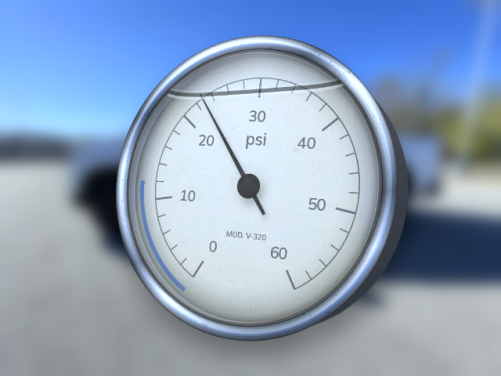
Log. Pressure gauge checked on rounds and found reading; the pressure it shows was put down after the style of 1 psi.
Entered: 23 psi
